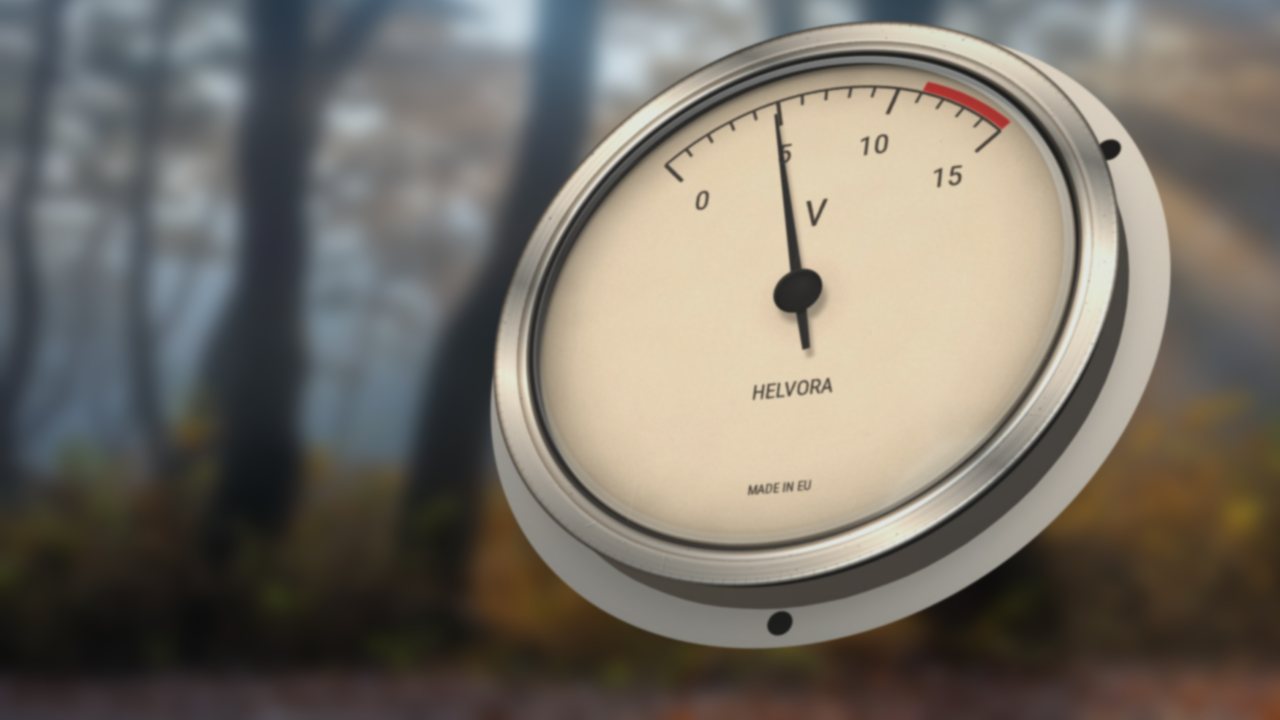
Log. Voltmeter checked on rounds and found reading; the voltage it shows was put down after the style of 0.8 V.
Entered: 5 V
